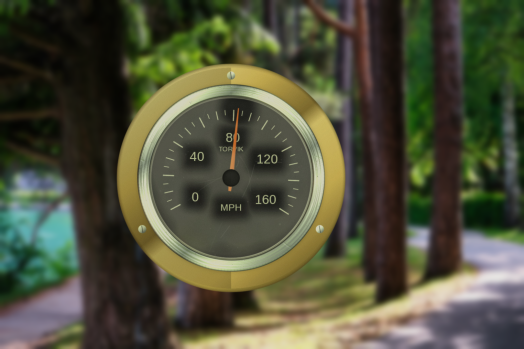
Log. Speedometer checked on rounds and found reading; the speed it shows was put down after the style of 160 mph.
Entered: 82.5 mph
